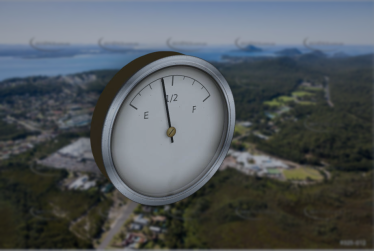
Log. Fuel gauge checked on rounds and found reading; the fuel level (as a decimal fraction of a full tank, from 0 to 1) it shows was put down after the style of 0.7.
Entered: 0.375
